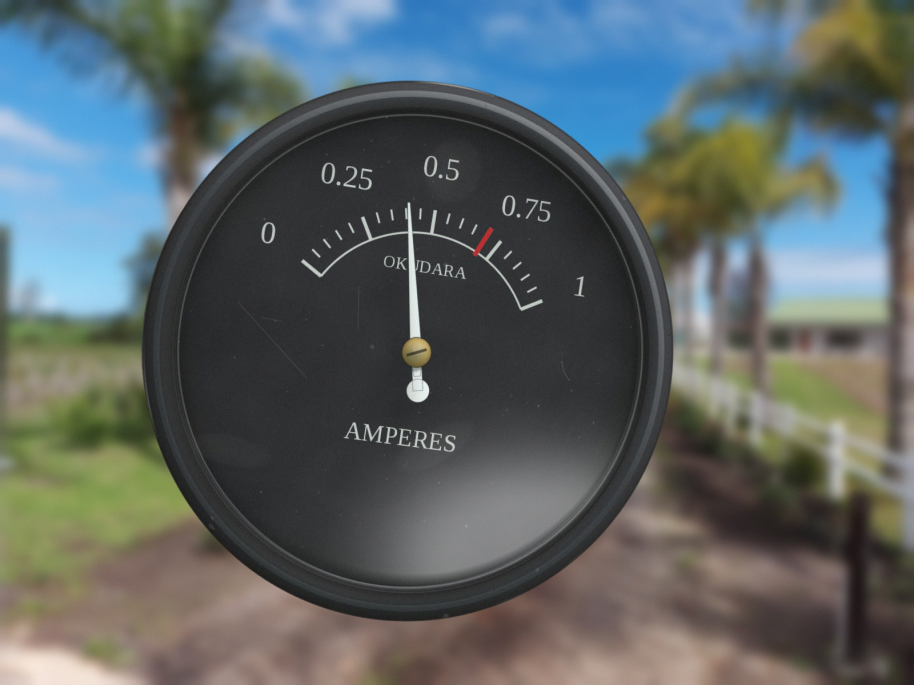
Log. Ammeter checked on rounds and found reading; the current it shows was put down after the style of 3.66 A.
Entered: 0.4 A
